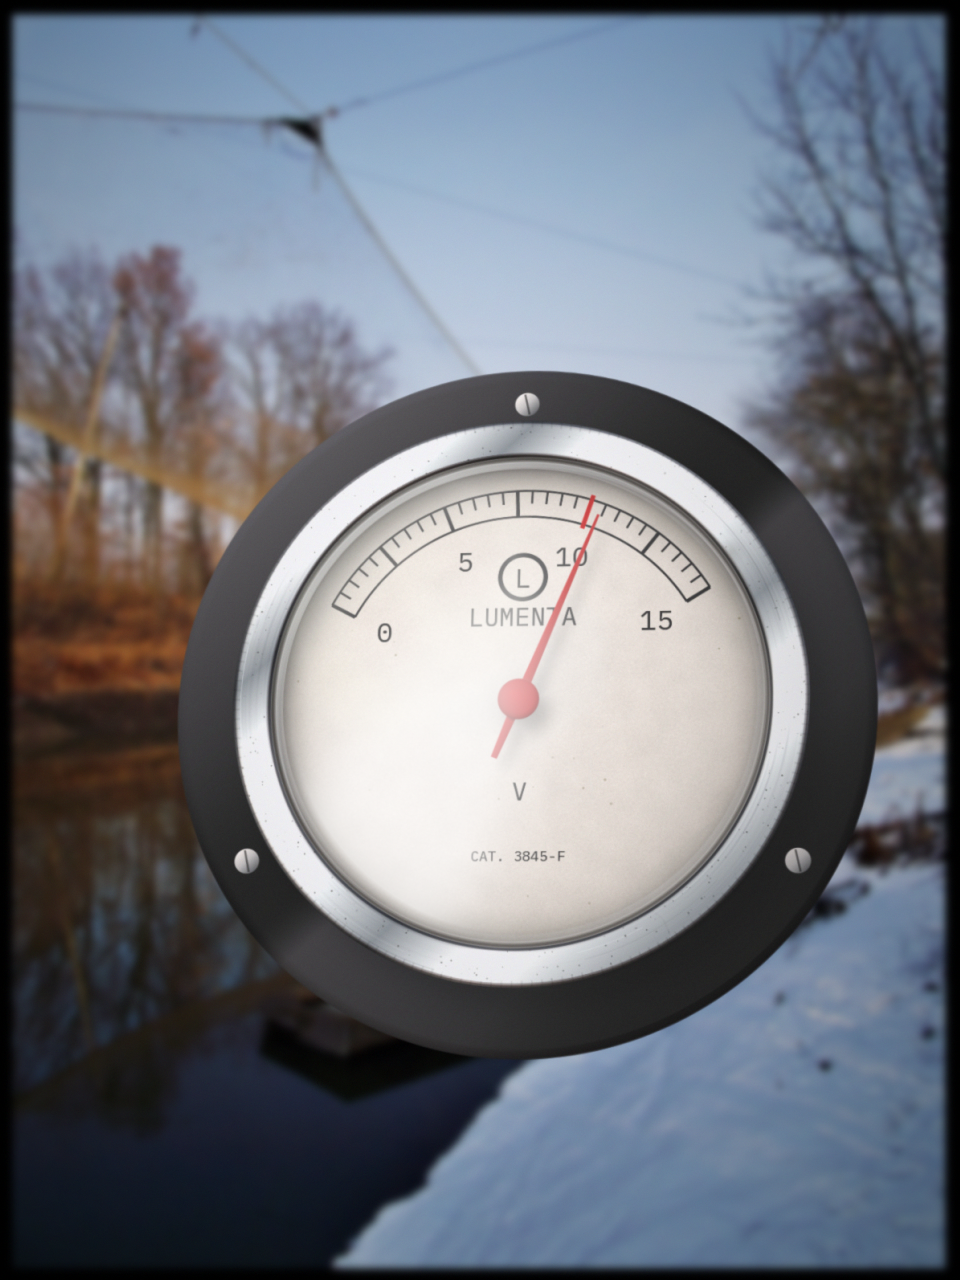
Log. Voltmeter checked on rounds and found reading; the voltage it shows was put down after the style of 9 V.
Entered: 10.5 V
